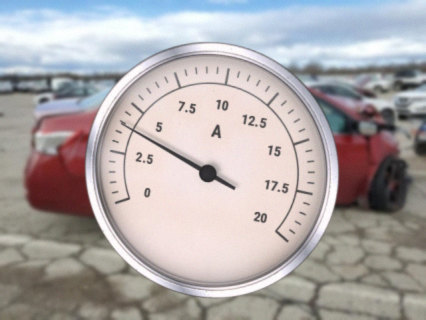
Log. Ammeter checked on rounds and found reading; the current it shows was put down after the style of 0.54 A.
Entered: 4 A
